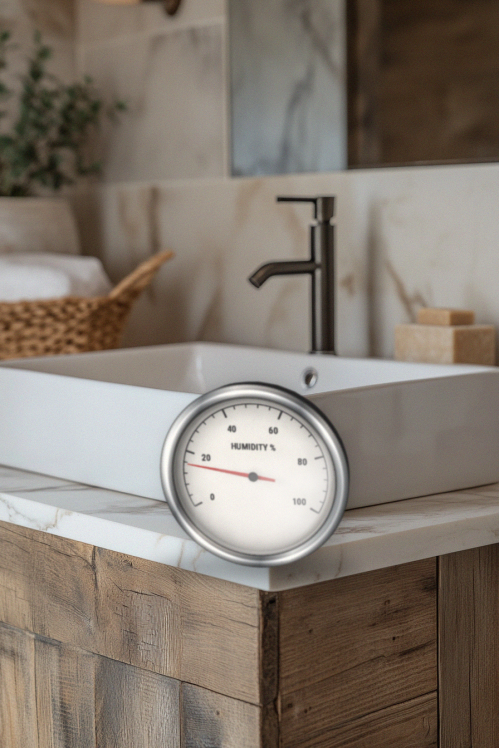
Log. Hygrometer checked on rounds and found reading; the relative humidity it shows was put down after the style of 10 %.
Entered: 16 %
